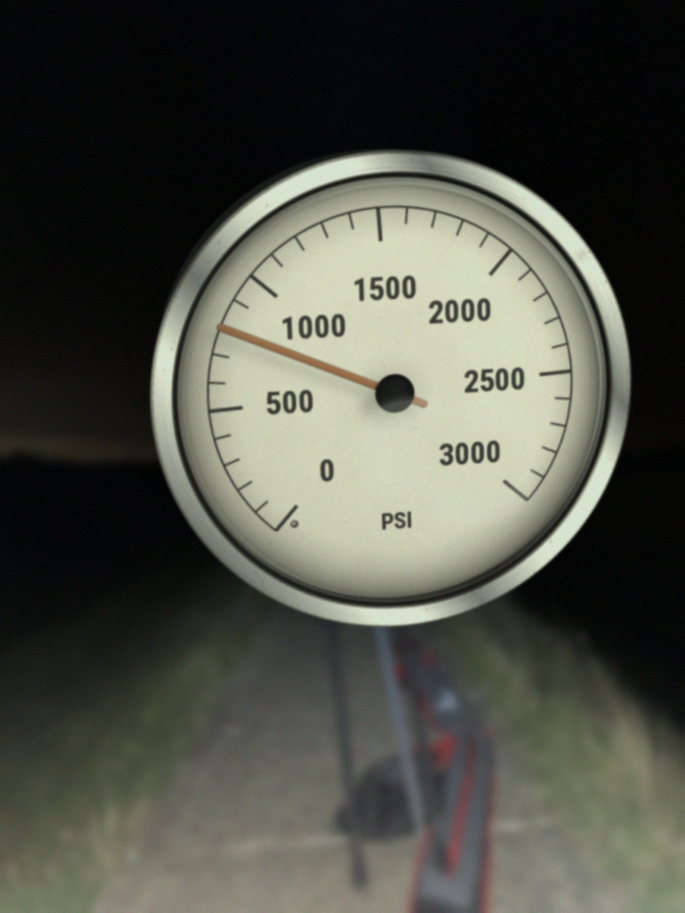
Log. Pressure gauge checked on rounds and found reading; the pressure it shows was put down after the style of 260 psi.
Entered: 800 psi
